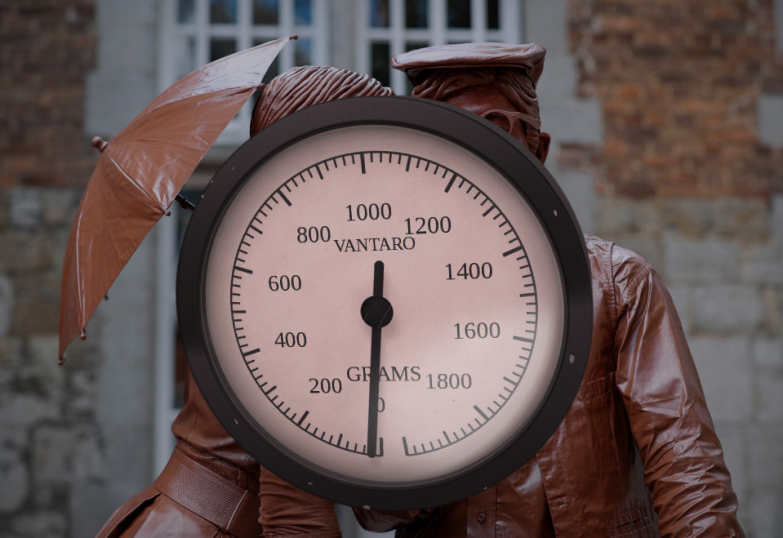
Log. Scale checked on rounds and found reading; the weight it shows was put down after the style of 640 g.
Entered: 20 g
